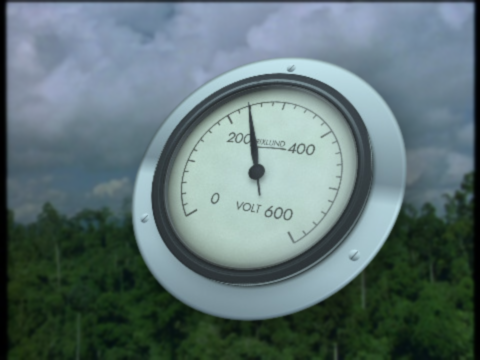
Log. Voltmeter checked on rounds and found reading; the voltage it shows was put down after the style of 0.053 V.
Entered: 240 V
